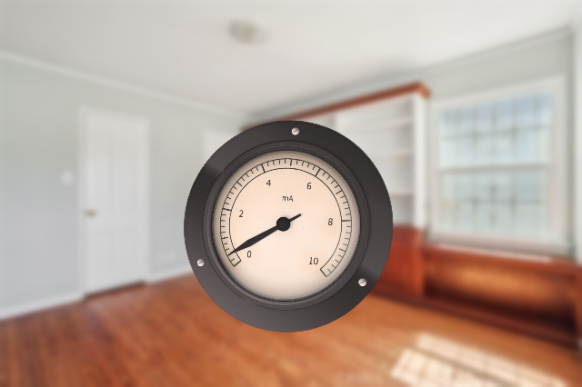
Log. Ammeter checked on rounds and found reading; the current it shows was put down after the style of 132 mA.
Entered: 0.4 mA
